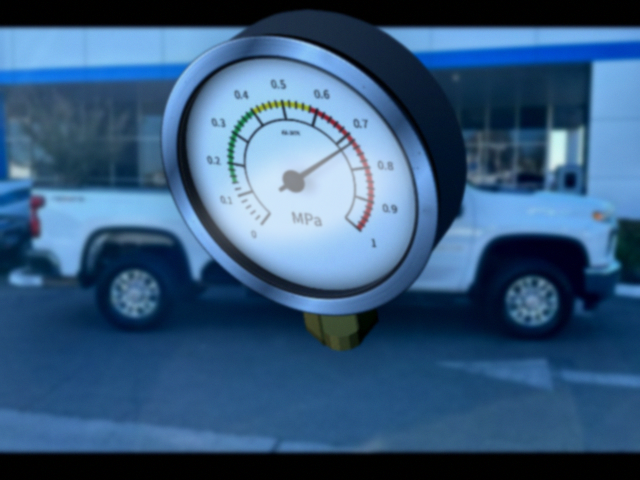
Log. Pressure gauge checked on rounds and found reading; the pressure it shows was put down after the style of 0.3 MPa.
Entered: 0.72 MPa
